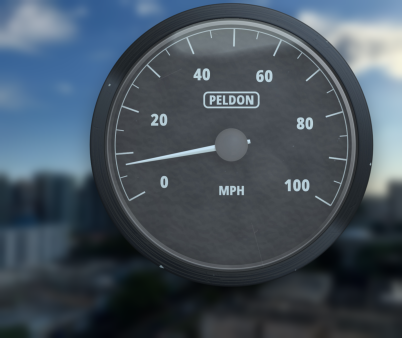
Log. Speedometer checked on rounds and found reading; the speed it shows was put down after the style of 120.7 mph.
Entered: 7.5 mph
